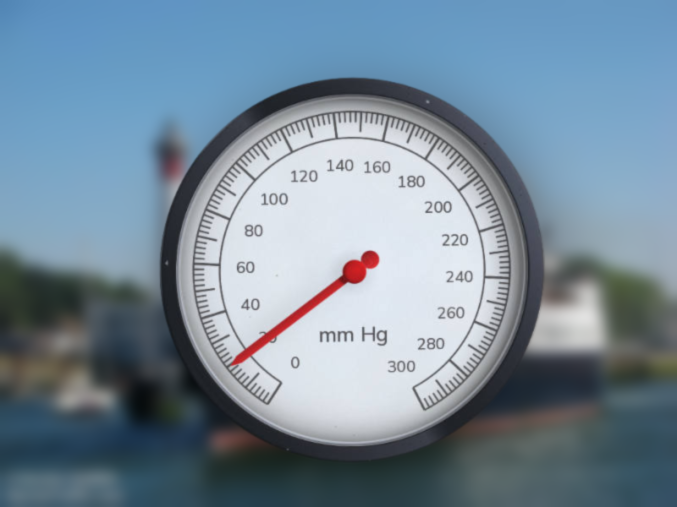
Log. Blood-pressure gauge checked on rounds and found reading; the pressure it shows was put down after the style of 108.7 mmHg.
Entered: 20 mmHg
